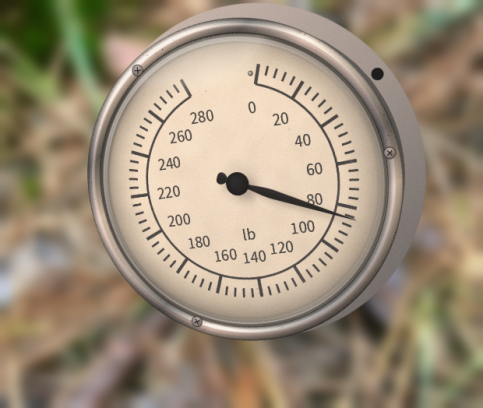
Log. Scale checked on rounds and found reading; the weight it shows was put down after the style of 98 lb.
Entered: 84 lb
